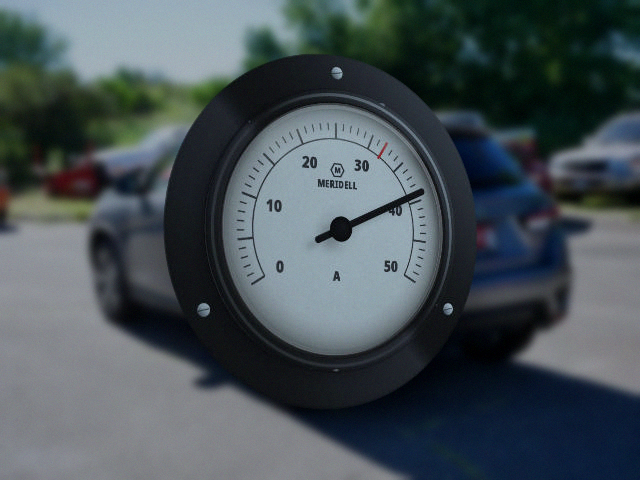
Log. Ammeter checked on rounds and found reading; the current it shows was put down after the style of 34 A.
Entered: 39 A
